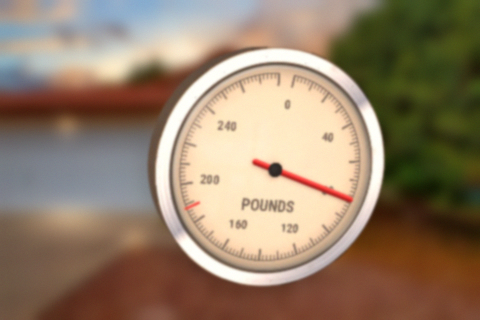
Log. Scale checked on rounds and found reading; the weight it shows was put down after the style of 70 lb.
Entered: 80 lb
